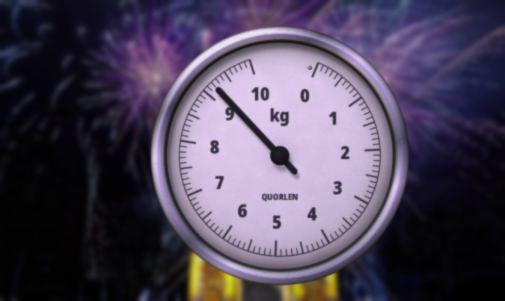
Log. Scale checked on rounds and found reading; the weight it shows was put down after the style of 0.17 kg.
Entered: 9.2 kg
